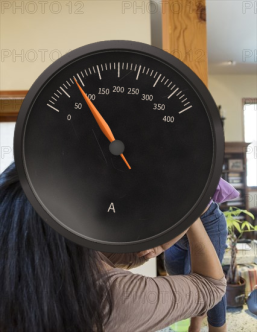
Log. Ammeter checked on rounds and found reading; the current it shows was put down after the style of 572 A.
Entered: 90 A
